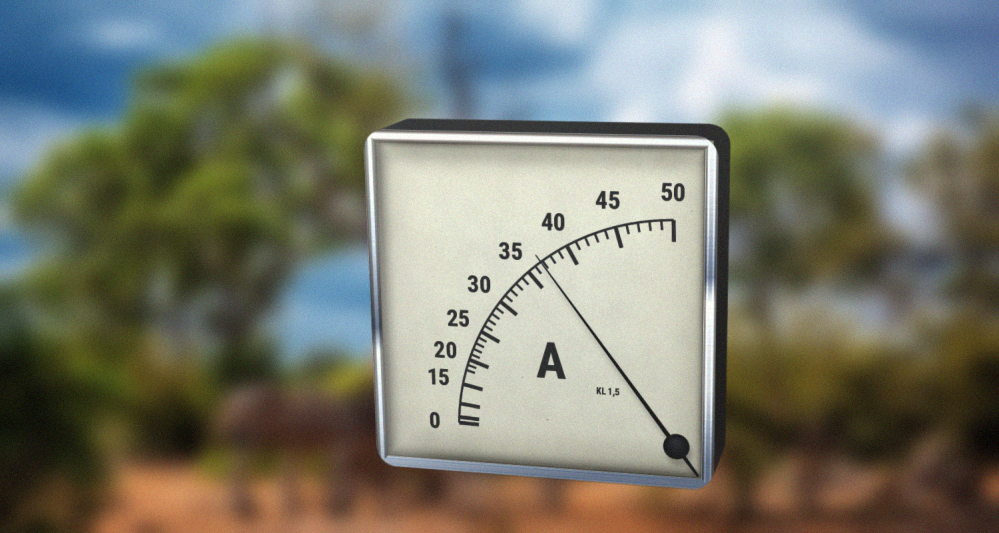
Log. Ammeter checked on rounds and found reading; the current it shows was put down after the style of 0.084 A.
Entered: 37 A
